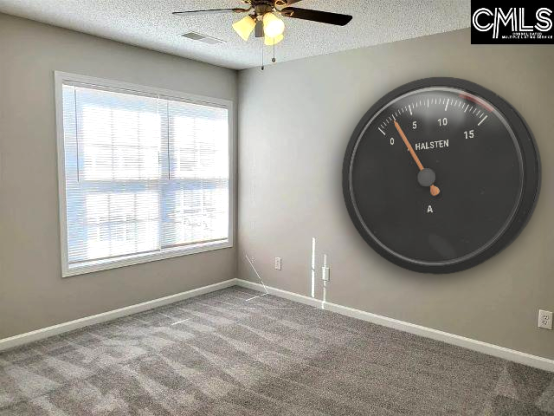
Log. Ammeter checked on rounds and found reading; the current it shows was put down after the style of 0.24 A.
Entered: 2.5 A
